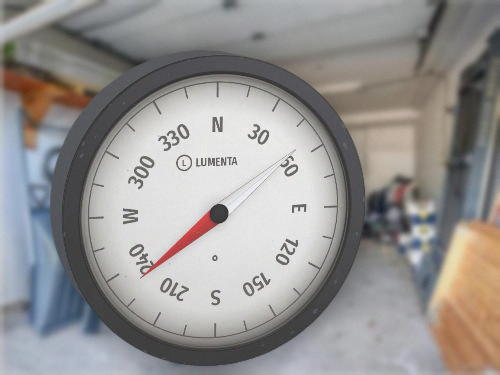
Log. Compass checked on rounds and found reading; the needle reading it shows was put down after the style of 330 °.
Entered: 232.5 °
